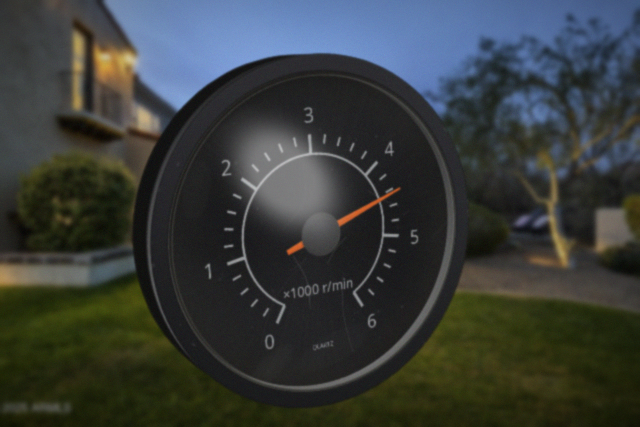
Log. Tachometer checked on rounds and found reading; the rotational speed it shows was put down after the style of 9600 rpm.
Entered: 4400 rpm
